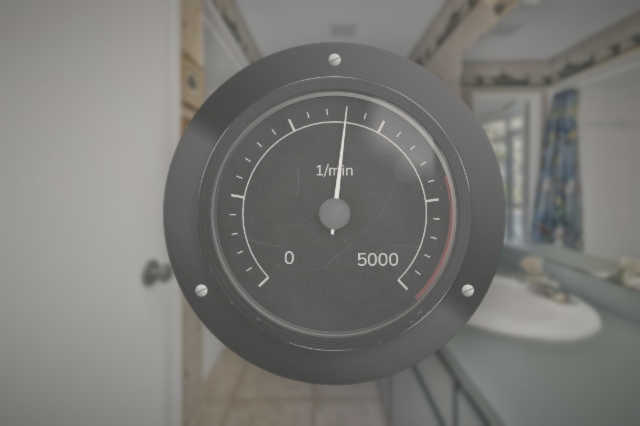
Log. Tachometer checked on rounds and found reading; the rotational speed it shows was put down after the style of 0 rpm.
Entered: 2600 rpm
